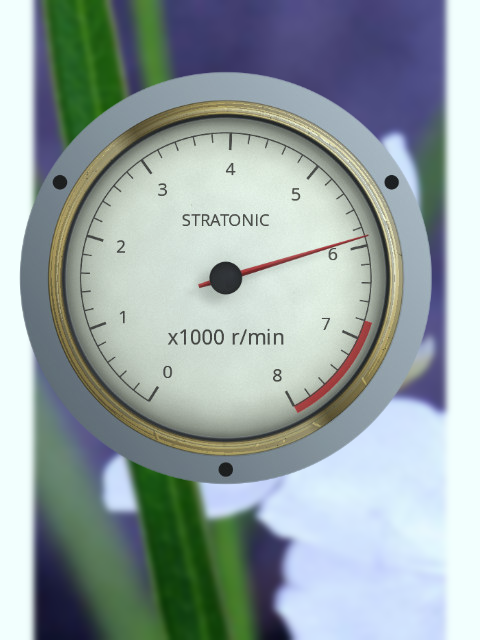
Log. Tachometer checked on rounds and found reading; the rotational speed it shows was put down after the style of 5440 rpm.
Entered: 5900 rpm
